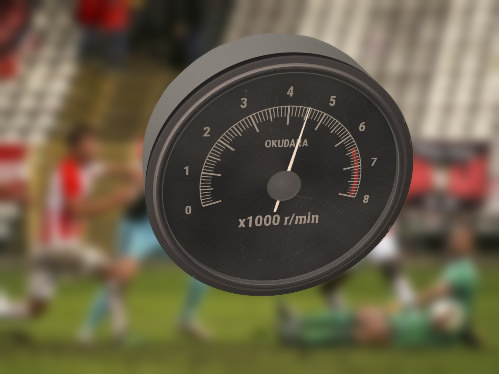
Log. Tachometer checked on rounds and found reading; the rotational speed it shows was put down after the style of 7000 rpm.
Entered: 4500 rpm
